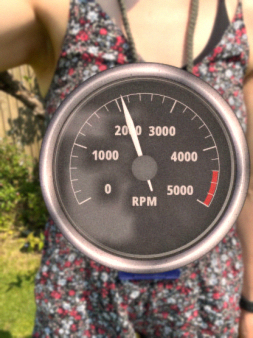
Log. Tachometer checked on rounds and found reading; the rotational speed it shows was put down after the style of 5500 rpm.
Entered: 2100 rpm
